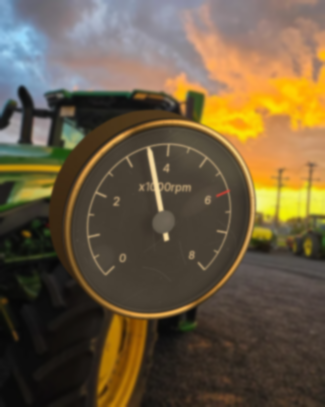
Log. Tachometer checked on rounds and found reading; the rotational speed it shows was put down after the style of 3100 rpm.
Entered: 3500 rpm
